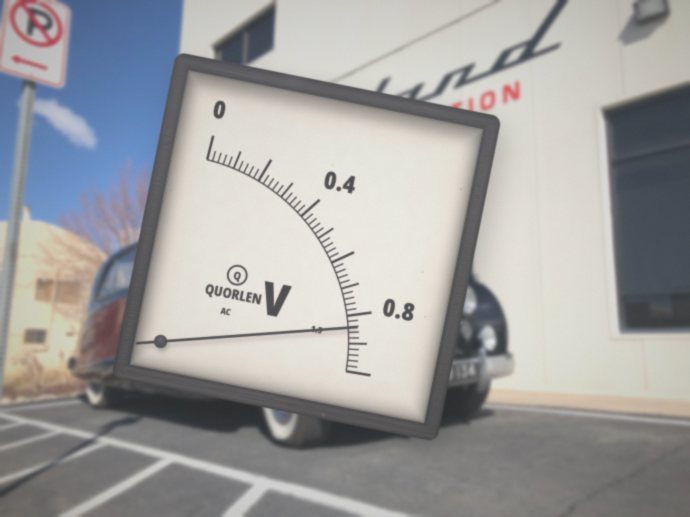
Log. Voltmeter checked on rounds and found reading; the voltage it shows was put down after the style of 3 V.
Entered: 0.84 V
